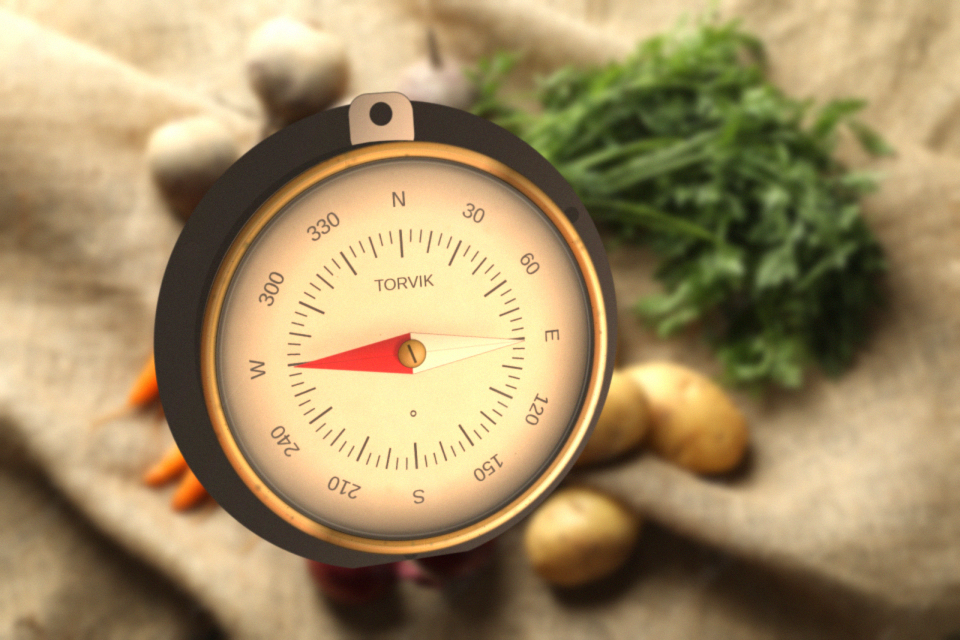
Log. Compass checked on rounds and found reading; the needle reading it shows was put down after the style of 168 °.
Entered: 270 °
